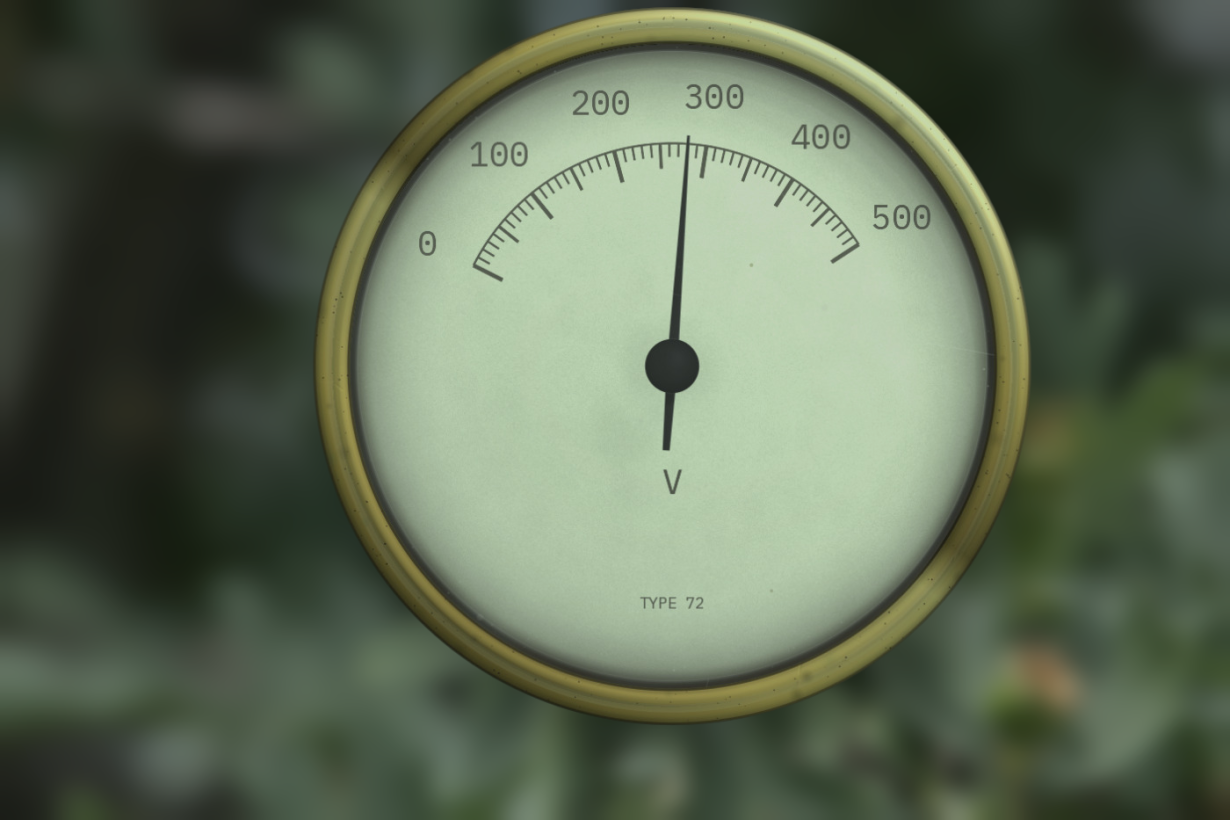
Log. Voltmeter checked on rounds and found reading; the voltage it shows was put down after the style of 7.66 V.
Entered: 280 V
